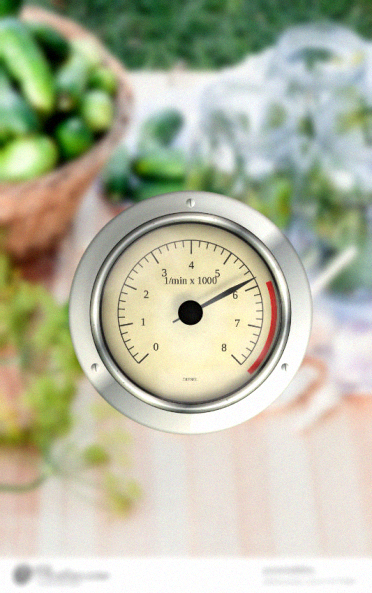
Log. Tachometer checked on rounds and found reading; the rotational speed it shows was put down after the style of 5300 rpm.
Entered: 5800 rpm
